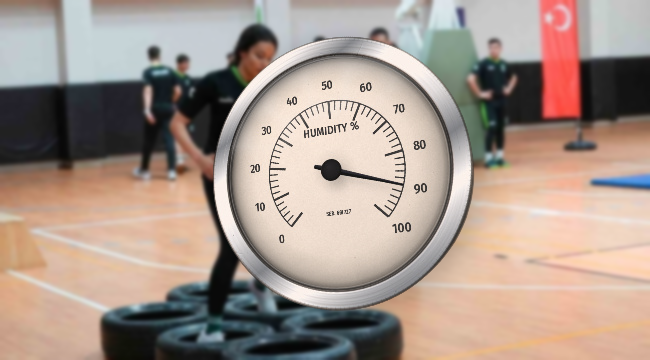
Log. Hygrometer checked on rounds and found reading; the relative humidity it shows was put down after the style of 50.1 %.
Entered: 90 %
